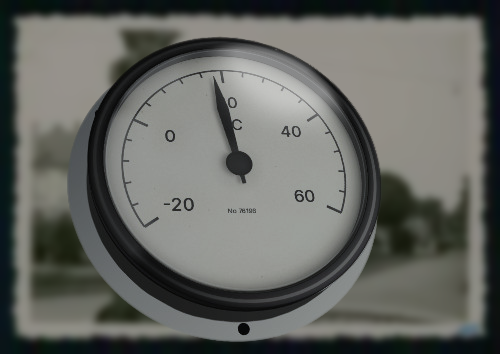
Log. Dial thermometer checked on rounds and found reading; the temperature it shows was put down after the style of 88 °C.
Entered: 18 °C
